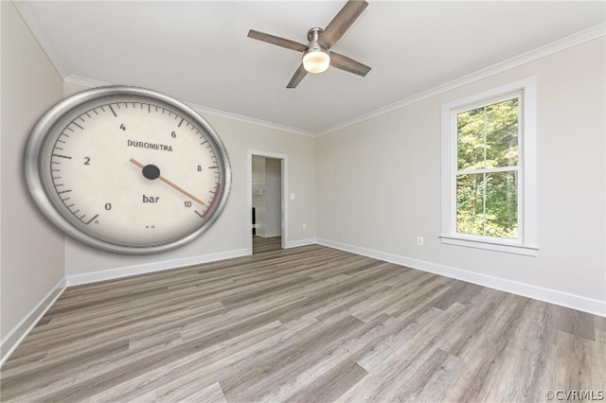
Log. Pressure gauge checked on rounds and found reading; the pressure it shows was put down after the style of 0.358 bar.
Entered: 9.6 bar
